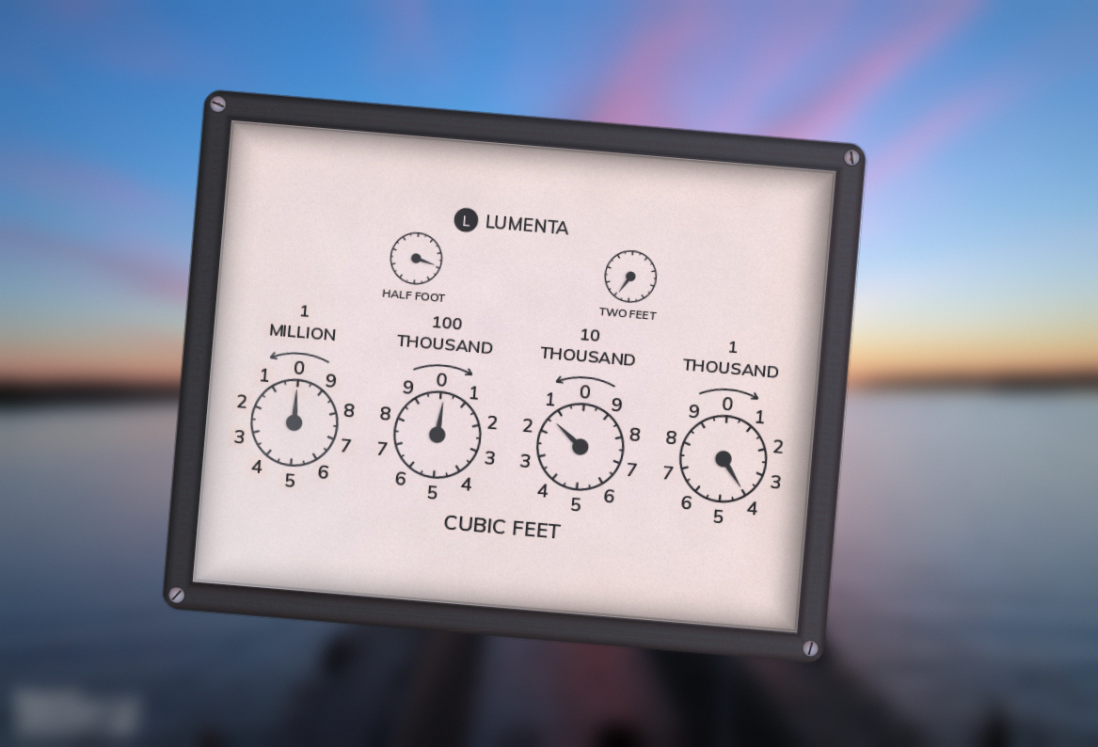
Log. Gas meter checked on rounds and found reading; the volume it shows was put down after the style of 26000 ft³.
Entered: 1400 ft³
